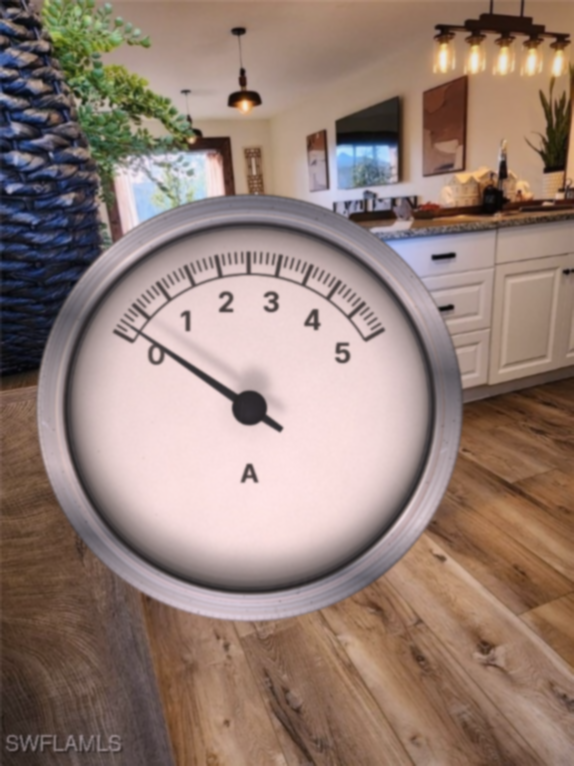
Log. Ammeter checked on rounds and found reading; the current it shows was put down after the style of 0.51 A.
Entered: 0.2 A
